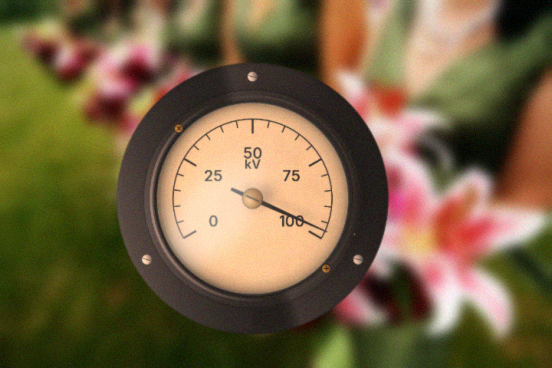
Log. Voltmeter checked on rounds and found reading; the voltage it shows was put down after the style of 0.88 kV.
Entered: 97.5 kV
